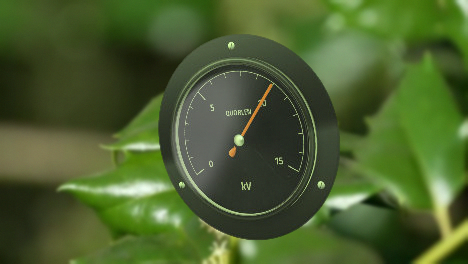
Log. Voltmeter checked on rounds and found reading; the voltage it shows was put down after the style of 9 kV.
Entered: 10 kV
